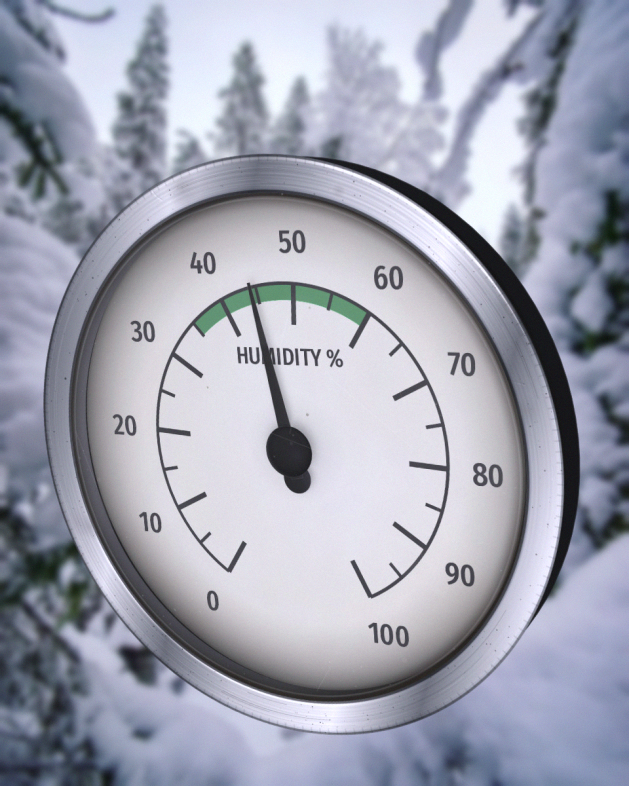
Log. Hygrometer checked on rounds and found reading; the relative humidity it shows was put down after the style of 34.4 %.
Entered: 45 %
